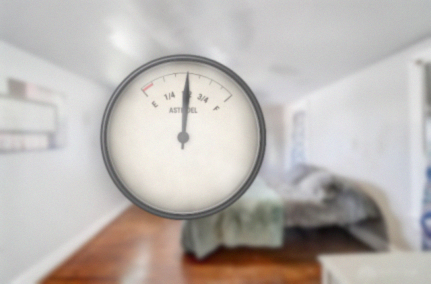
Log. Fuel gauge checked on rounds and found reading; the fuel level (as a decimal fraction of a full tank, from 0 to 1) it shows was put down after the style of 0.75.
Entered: 0.5
